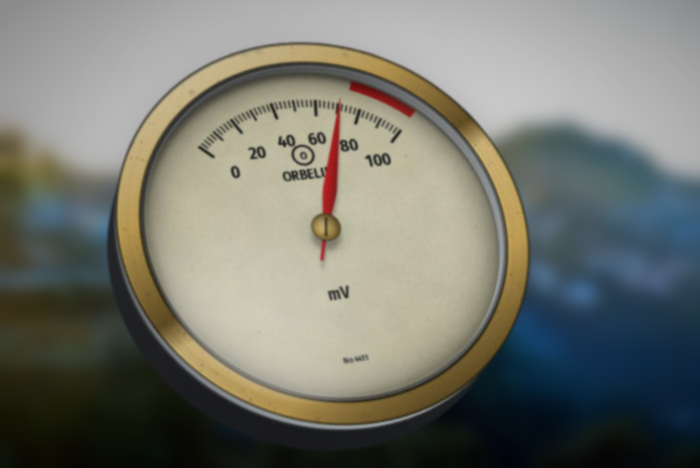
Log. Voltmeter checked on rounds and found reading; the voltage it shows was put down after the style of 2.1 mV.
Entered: 70 mV
